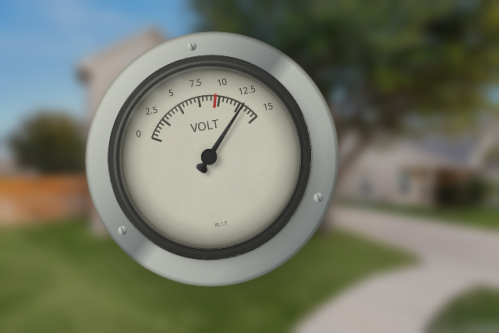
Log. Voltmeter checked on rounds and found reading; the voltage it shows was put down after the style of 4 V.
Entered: 13 V
